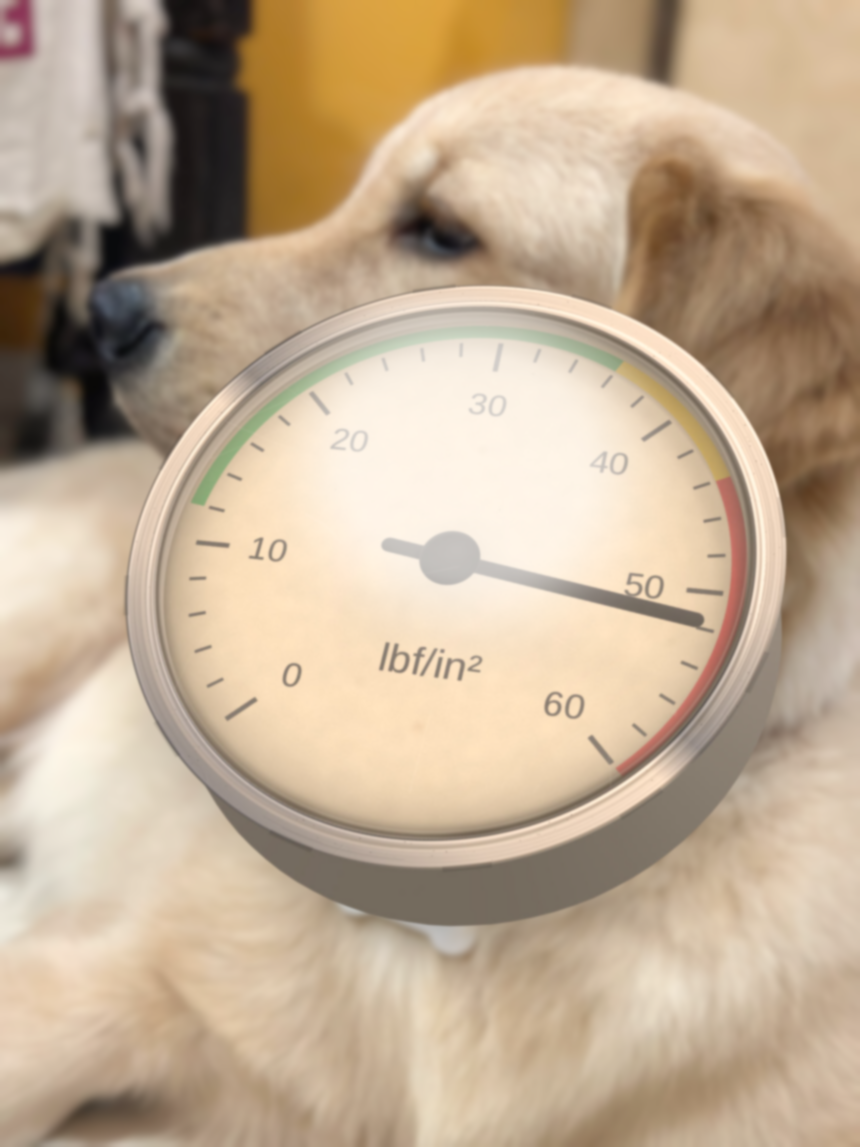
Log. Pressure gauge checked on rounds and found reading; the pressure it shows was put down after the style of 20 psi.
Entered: 52 psi
